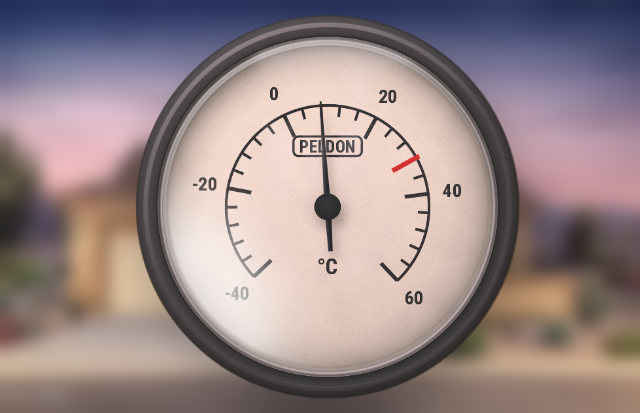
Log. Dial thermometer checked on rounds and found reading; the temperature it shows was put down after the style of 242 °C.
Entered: 8 °C
